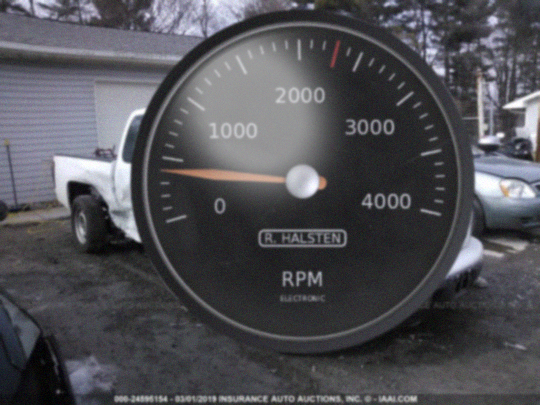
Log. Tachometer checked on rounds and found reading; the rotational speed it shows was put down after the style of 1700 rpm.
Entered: 400 rpm
